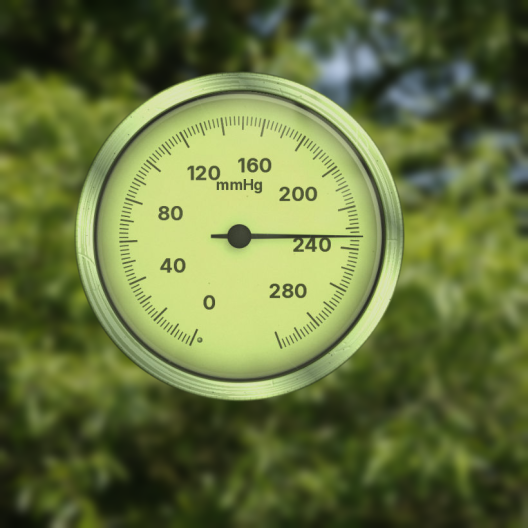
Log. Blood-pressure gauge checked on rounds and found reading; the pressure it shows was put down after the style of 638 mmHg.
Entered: 234 mmHg
